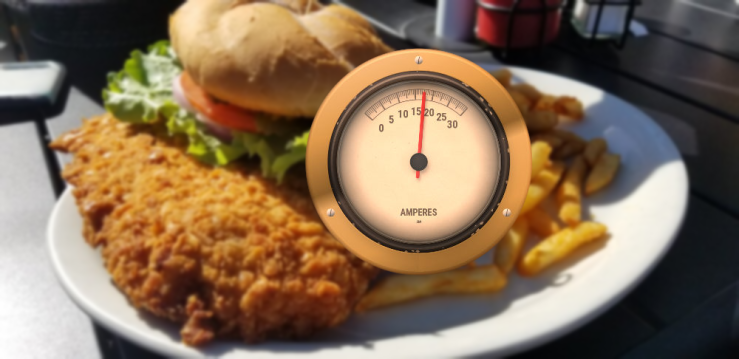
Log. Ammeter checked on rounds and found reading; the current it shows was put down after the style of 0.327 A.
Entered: 17.5 A
